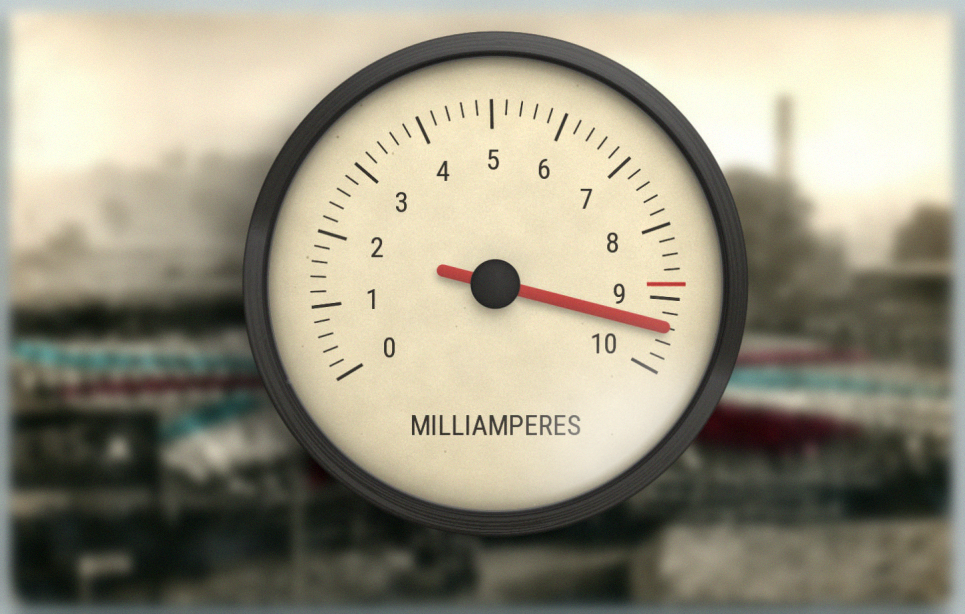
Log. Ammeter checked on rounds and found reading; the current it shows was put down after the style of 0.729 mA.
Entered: 9.4 mA
